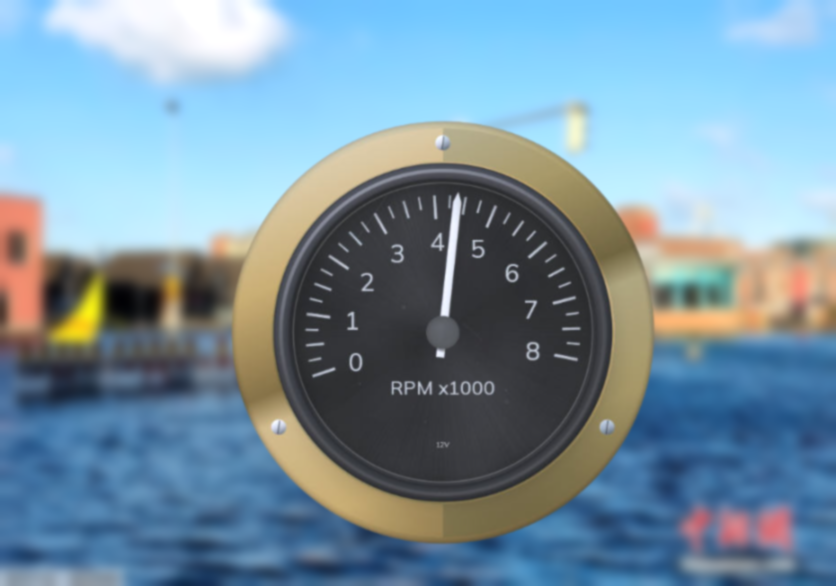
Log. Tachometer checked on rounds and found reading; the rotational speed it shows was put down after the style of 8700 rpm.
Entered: 4375 rpm
